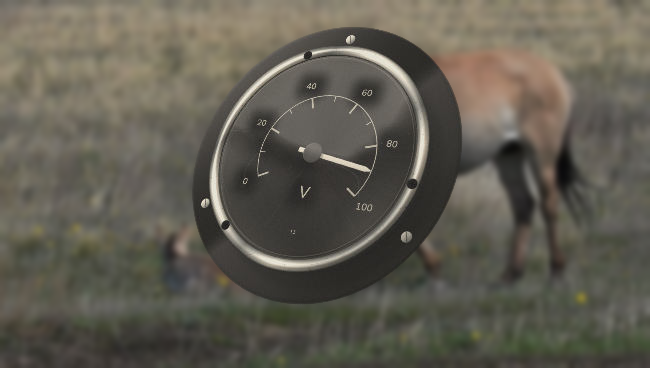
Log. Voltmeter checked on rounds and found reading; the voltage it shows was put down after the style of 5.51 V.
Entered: 90 V
